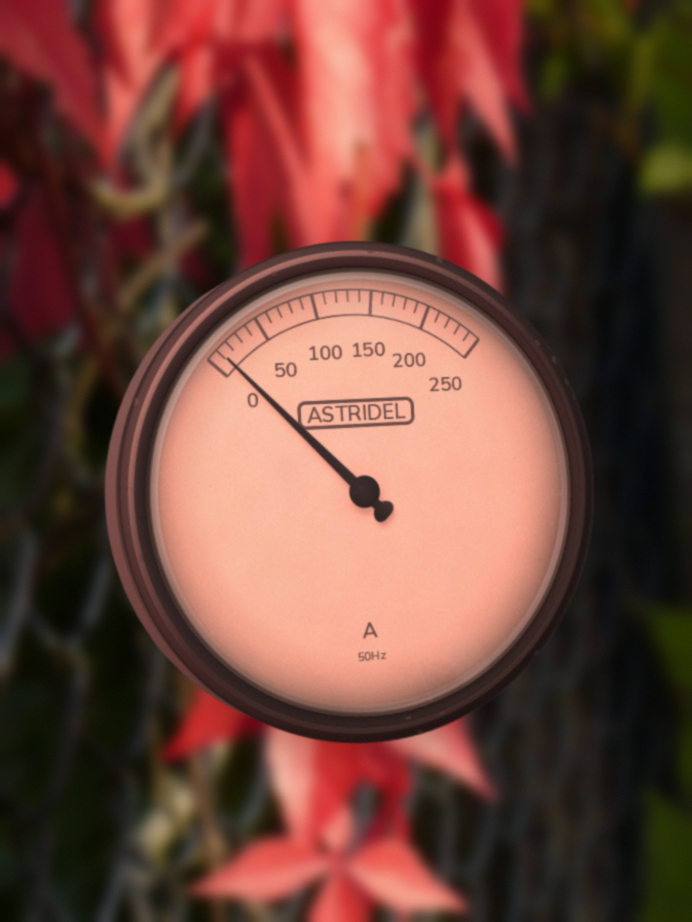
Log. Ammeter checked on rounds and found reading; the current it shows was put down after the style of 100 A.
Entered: 10 A
